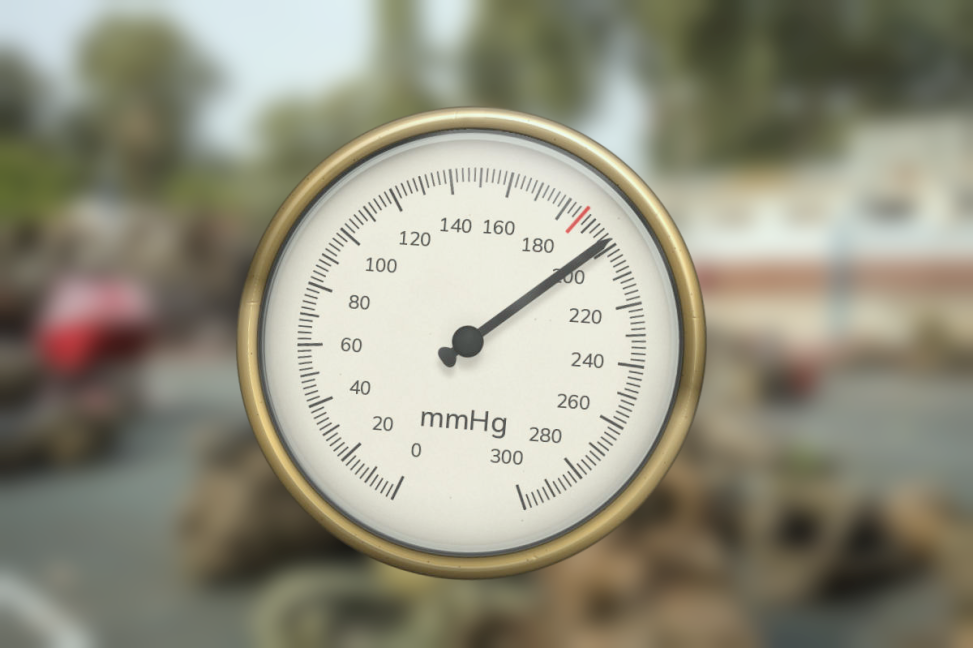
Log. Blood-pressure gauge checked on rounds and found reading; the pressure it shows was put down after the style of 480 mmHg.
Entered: 198 mmHg
